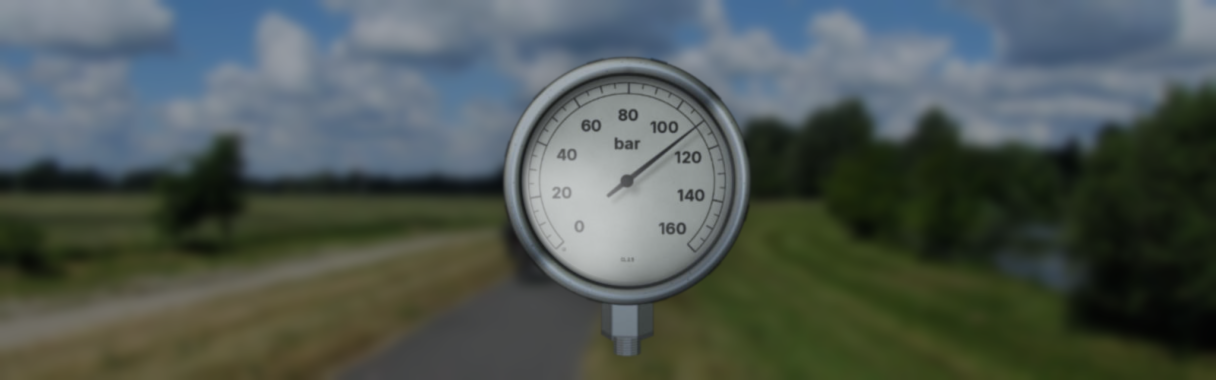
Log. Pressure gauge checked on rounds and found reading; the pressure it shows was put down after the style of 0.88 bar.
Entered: 110 bar
